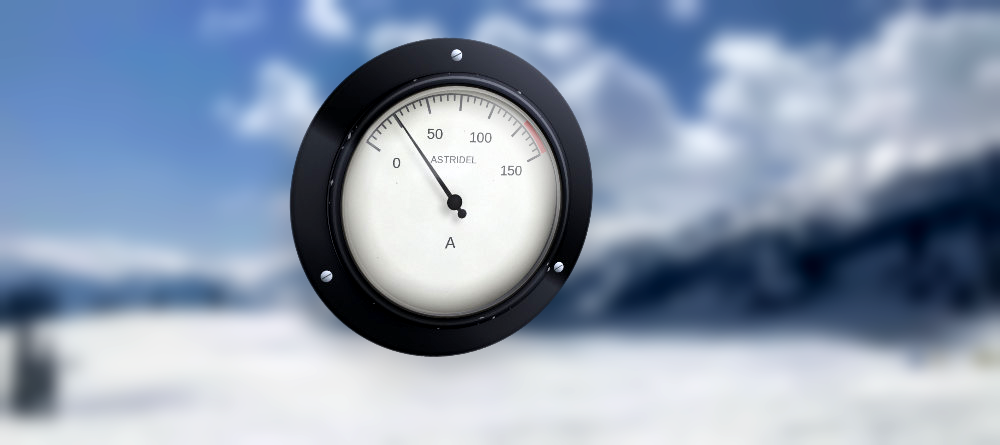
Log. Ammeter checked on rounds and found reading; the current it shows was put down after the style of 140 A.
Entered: 25 A
